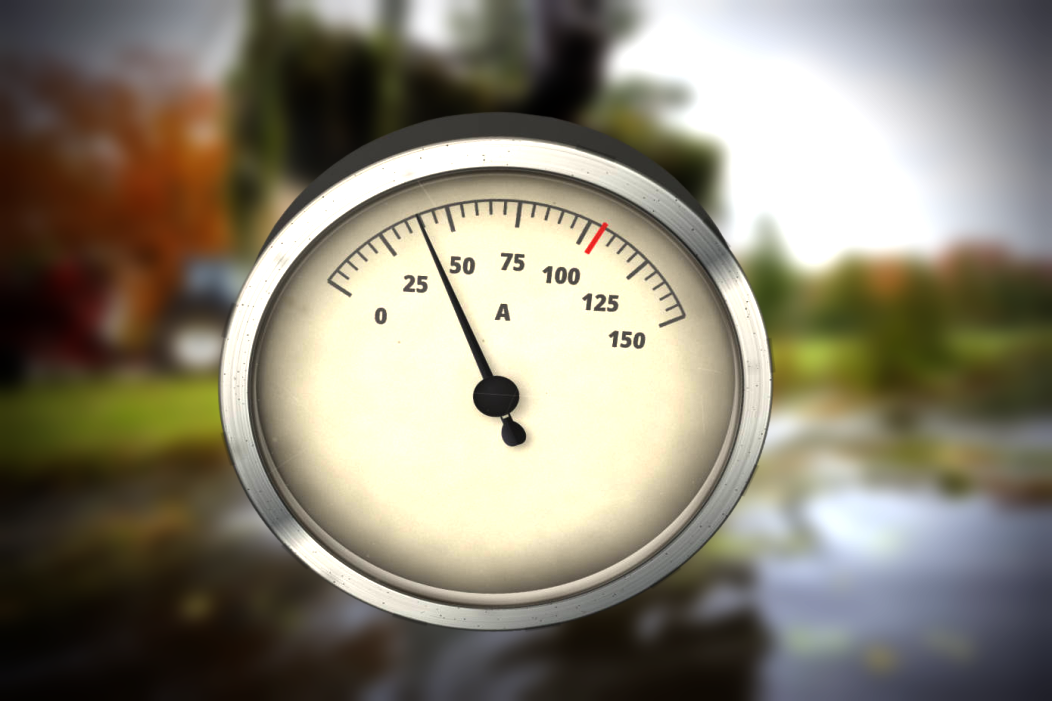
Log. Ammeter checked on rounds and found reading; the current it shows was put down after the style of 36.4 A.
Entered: 40 A
